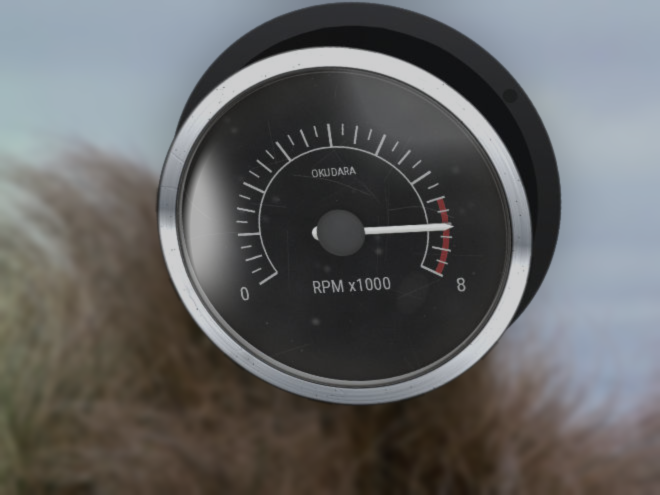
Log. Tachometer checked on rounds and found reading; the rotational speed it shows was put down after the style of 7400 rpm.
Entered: 7000 rpm
